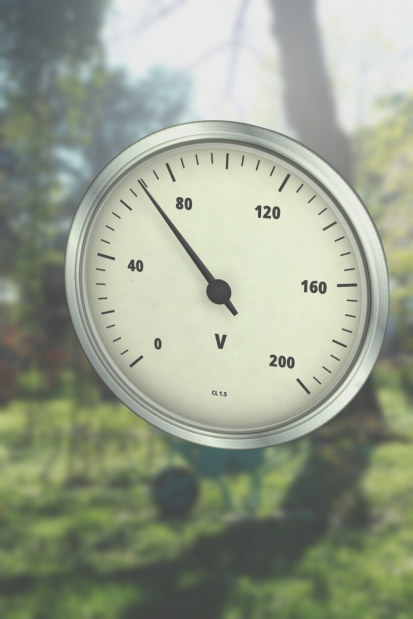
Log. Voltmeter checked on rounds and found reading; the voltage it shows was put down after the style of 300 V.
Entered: 70 V
